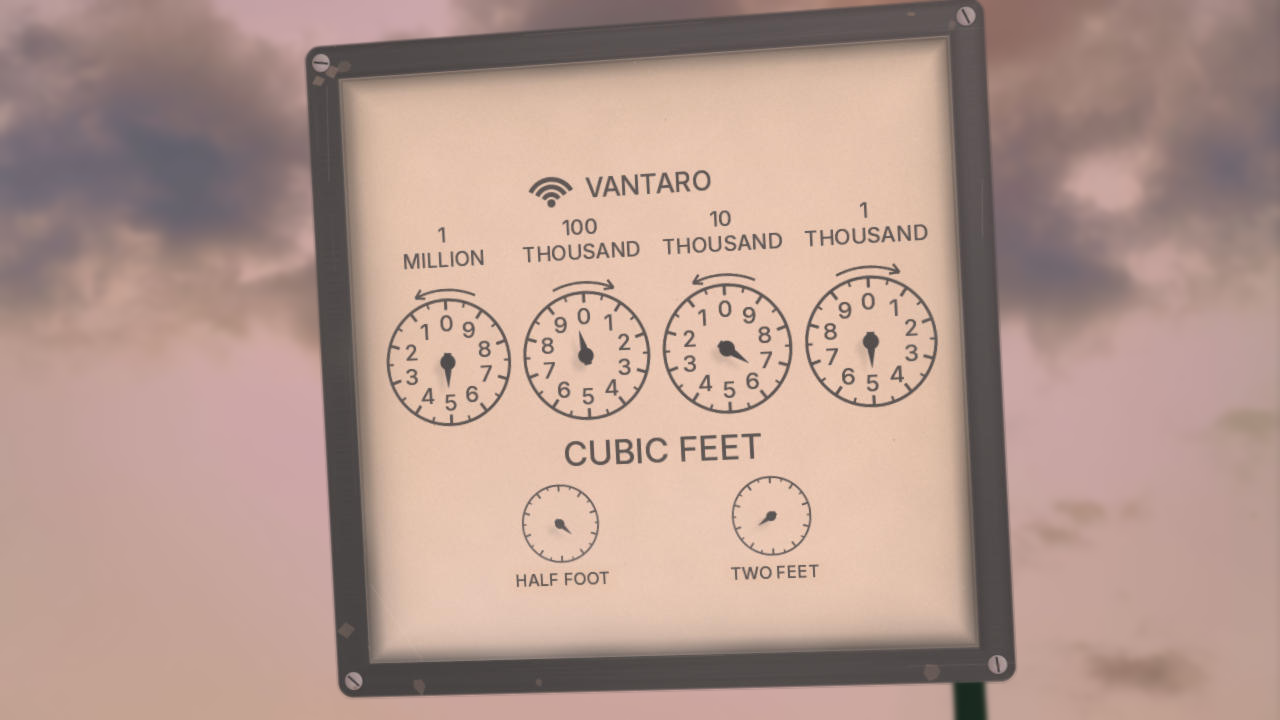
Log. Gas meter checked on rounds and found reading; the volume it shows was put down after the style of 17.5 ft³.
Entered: 496500 ft³
